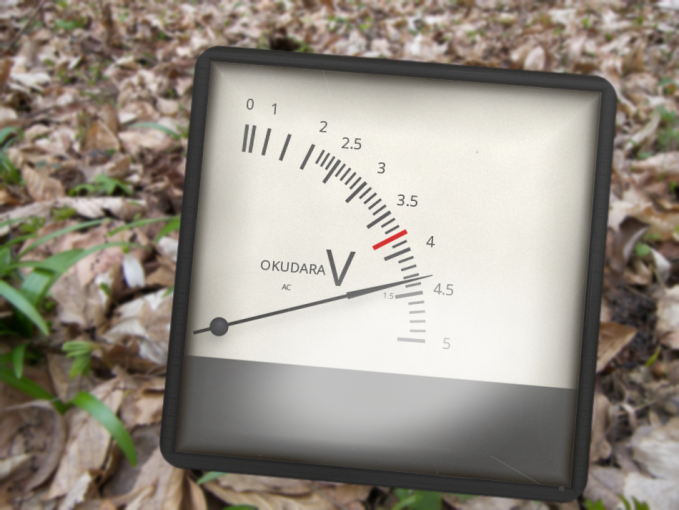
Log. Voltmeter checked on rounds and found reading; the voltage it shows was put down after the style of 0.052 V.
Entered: 4.35 V
